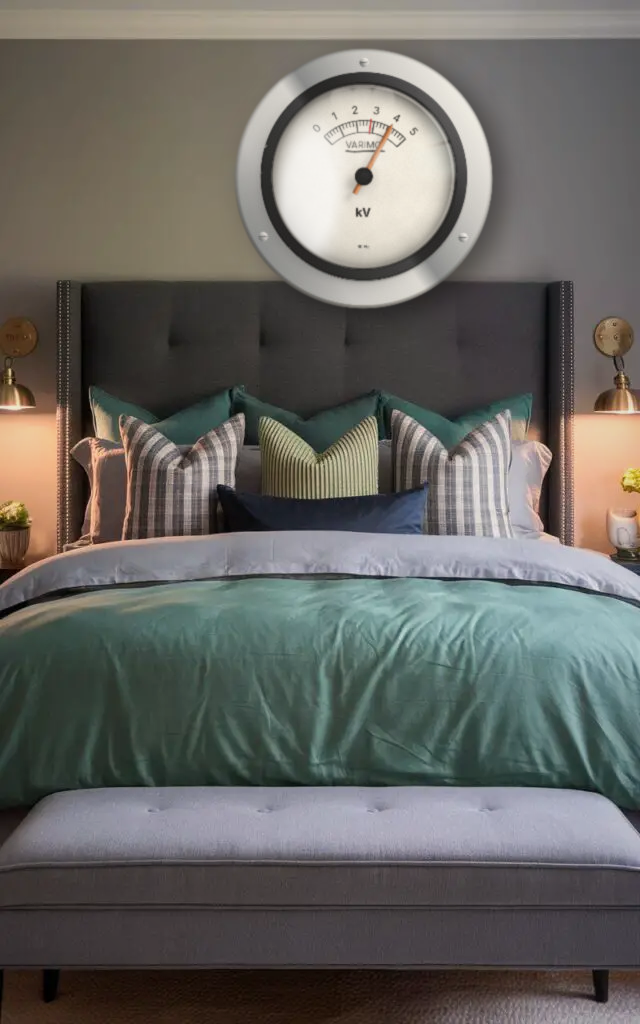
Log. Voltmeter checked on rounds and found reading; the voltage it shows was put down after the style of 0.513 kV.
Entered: 4 kV
